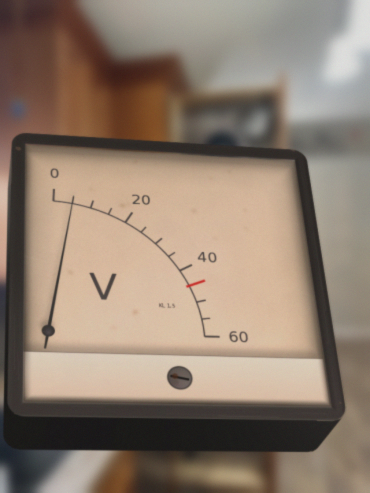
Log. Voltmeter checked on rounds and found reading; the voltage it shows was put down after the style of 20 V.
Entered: 5 V
